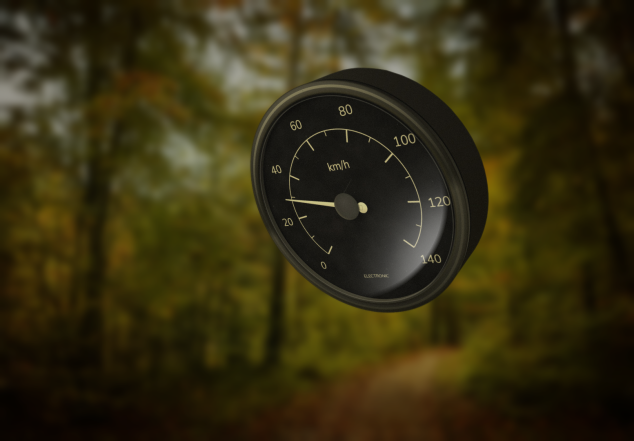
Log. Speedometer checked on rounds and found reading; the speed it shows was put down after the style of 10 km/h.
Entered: 30 km/h
